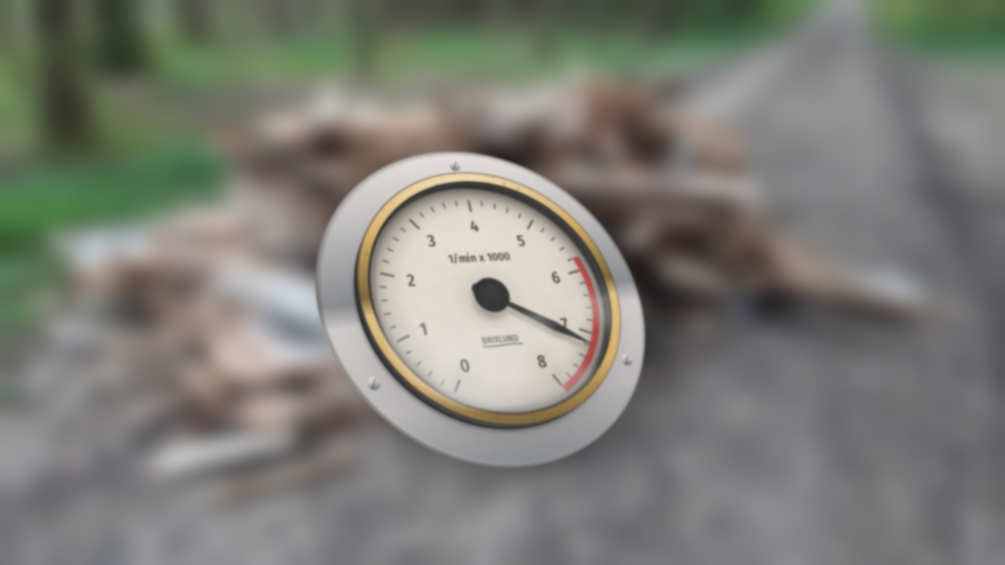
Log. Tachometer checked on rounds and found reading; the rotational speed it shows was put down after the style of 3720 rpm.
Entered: 7200 rpm
